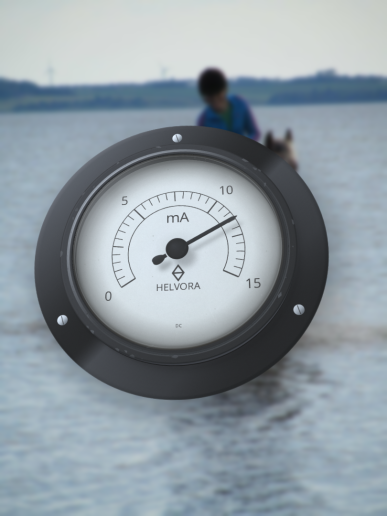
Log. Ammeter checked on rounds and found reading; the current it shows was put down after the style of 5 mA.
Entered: 11.5 mA
